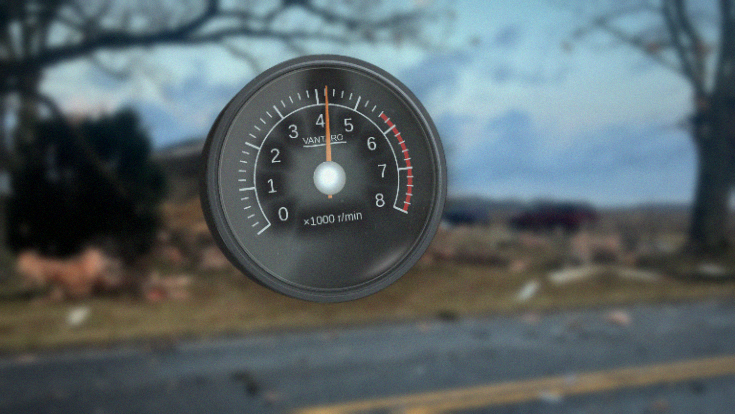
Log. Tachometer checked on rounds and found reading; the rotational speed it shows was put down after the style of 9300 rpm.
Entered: 4200 rpm
